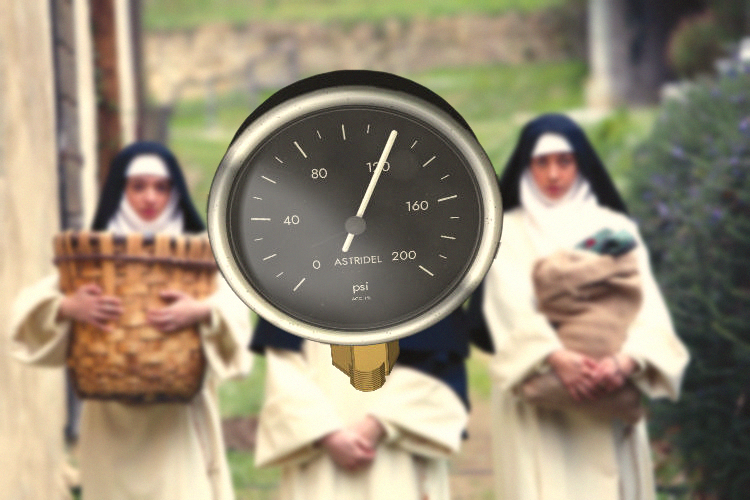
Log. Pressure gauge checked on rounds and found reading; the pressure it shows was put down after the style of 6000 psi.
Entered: 120 psi
